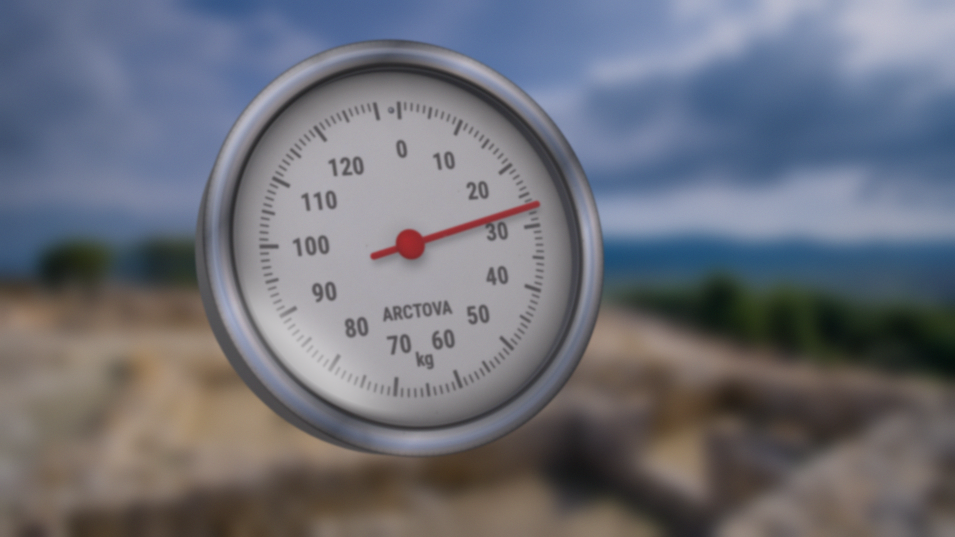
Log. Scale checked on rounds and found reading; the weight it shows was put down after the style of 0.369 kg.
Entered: 27 kg
